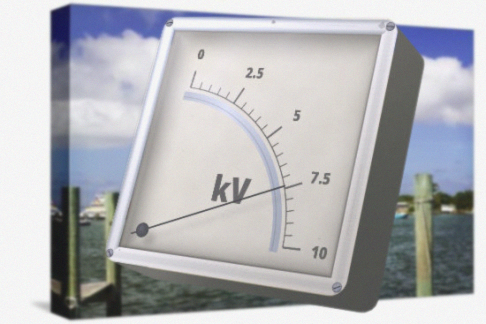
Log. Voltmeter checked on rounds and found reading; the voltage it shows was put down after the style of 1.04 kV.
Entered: 7.5 kV
